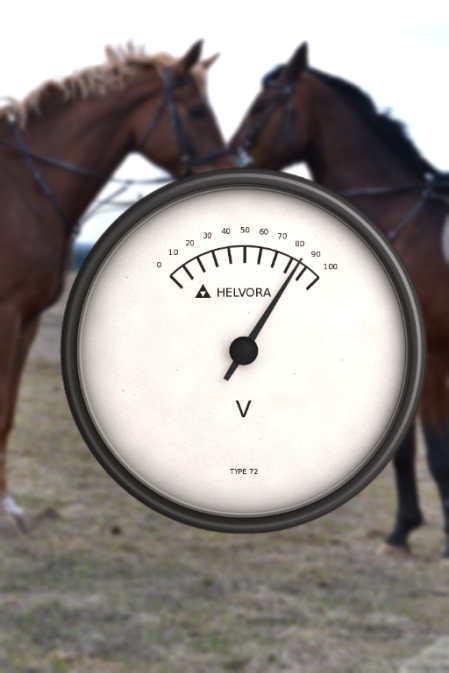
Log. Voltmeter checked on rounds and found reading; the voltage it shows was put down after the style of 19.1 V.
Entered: 85 V
